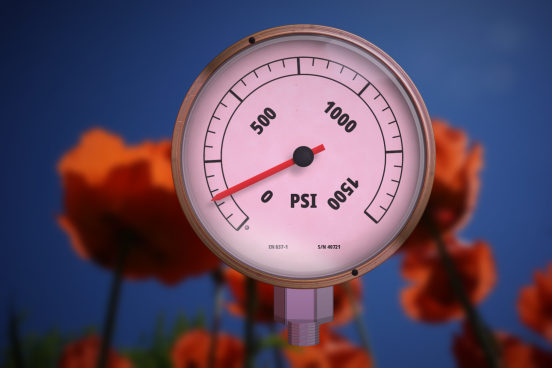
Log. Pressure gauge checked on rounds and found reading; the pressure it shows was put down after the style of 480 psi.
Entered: 125 psi
